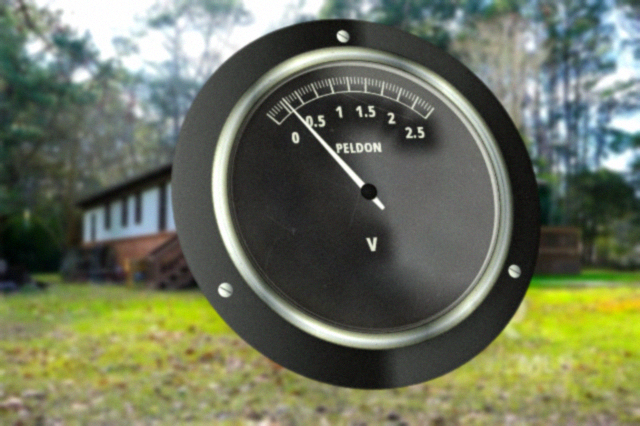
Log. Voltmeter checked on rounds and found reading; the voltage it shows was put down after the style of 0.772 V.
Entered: 0.25 V
